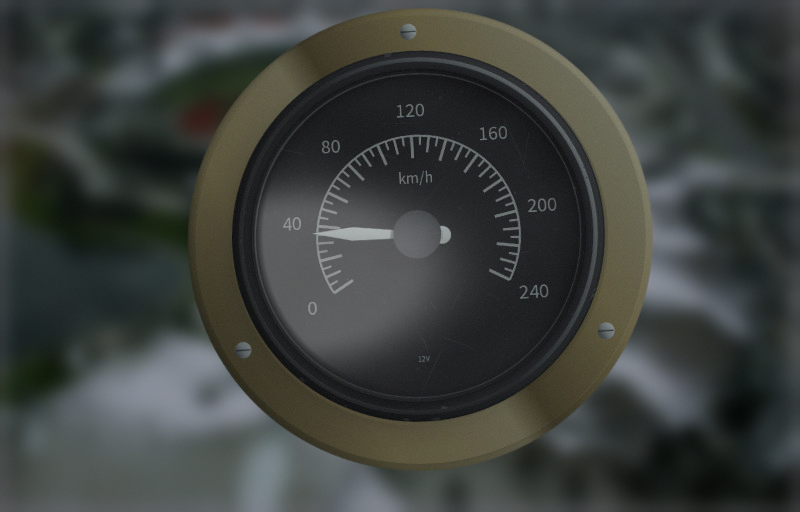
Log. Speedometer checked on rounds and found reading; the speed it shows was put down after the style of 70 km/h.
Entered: 35 km/h
